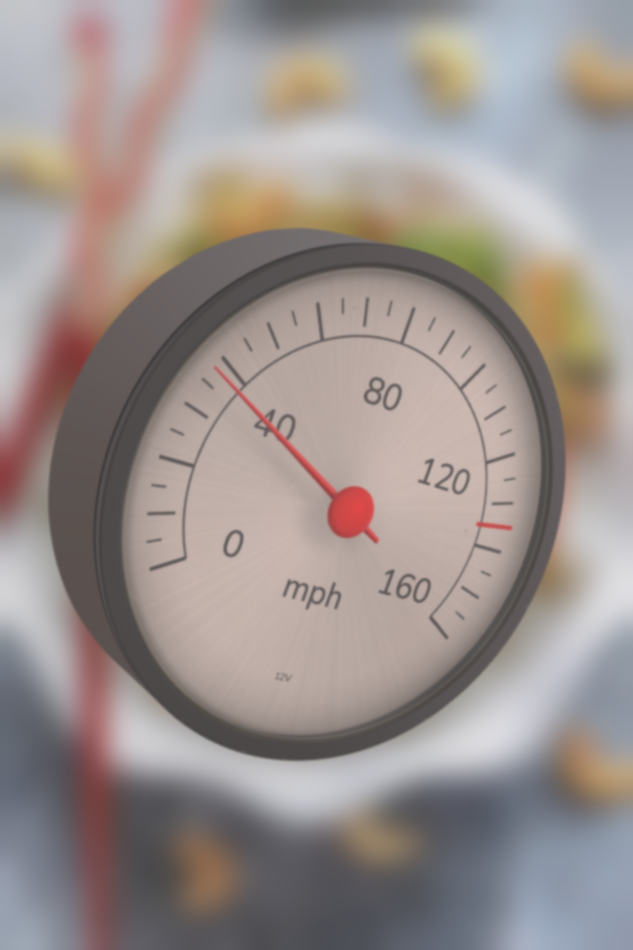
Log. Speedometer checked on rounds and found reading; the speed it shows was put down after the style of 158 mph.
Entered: 37.5 mph
